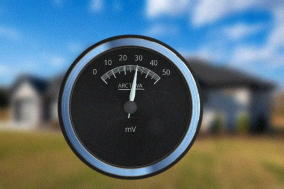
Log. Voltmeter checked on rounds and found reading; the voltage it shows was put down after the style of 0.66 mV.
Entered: 30 mV
